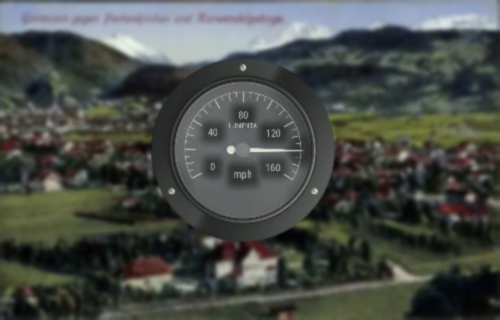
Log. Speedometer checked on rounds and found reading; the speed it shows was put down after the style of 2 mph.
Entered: 140 mph
